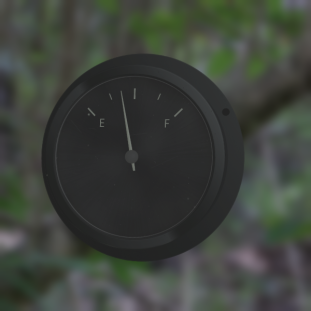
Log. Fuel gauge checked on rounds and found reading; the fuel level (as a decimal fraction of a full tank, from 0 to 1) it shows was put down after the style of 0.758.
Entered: 0.375
